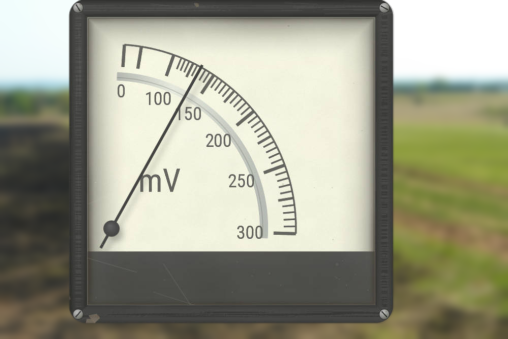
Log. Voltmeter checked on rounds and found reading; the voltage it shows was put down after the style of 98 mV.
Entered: 135 mV
